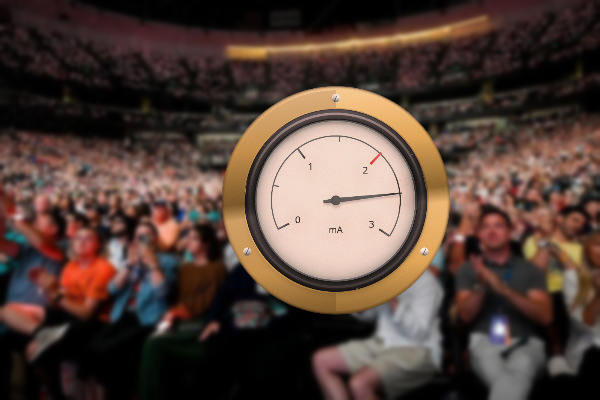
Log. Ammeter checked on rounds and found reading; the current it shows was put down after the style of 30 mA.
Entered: 2.5 mA
